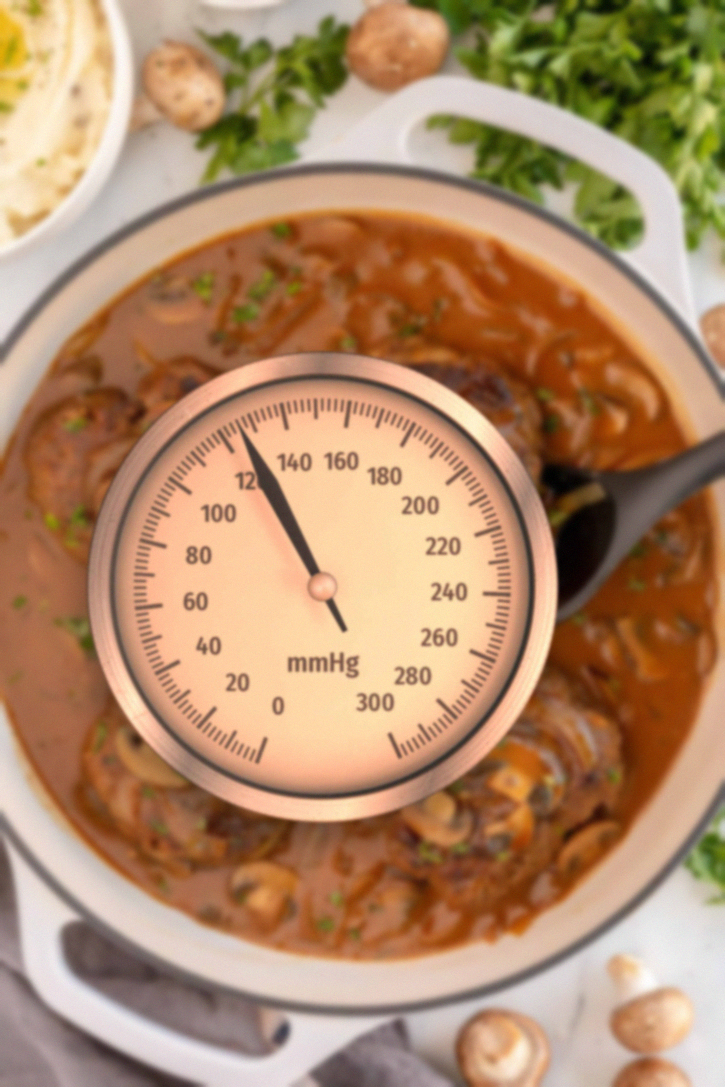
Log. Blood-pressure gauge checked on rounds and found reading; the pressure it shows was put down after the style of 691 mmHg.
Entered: 126 mmHg
